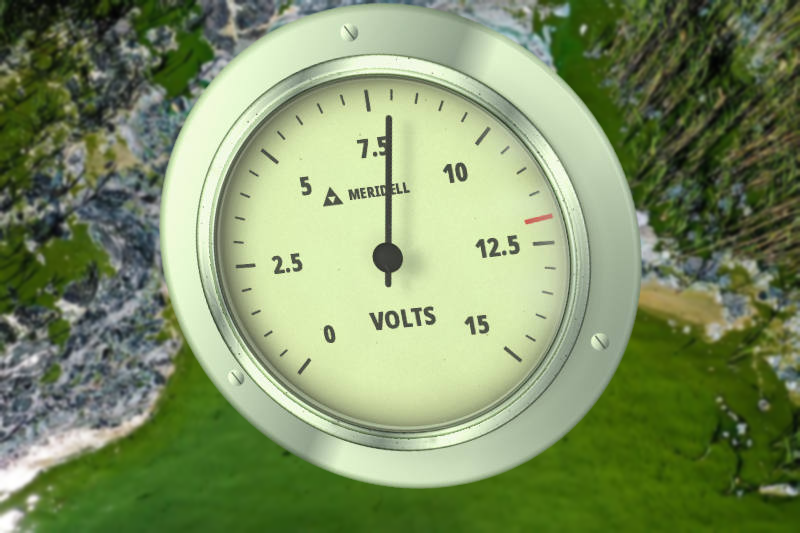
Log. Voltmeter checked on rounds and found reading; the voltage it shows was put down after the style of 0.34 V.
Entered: 8 V
